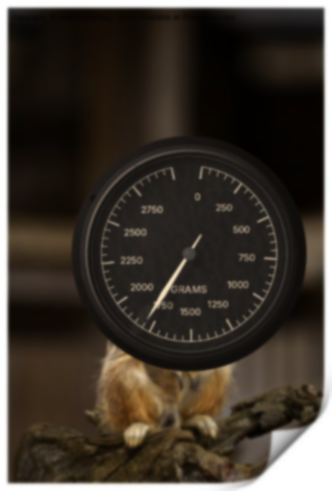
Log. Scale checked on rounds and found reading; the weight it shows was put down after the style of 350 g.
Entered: 1800 g
